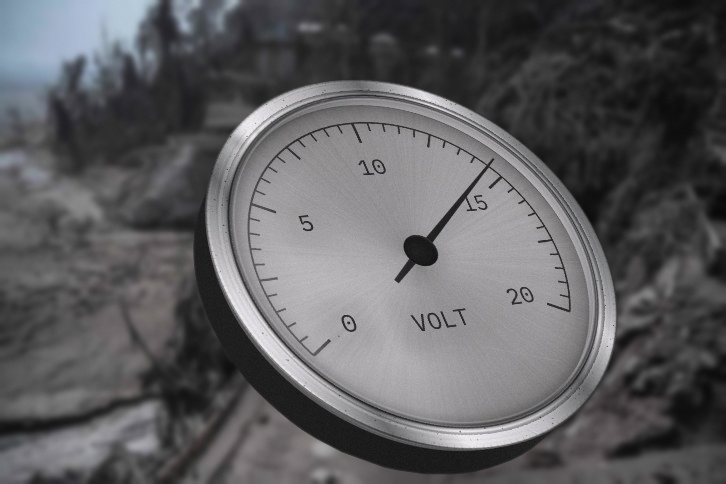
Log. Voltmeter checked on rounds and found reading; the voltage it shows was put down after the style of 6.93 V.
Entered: 14.5 V
